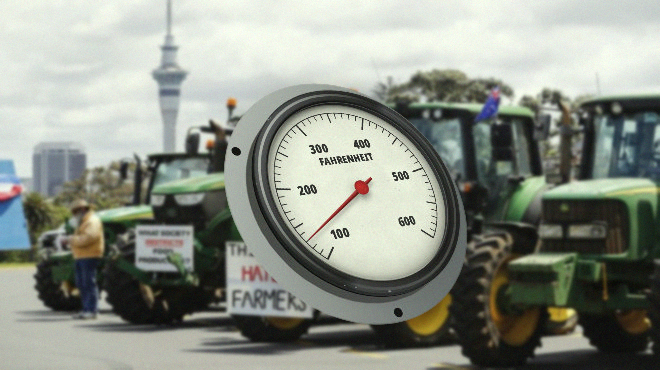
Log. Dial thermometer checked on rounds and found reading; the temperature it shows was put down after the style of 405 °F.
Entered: 130 °F
